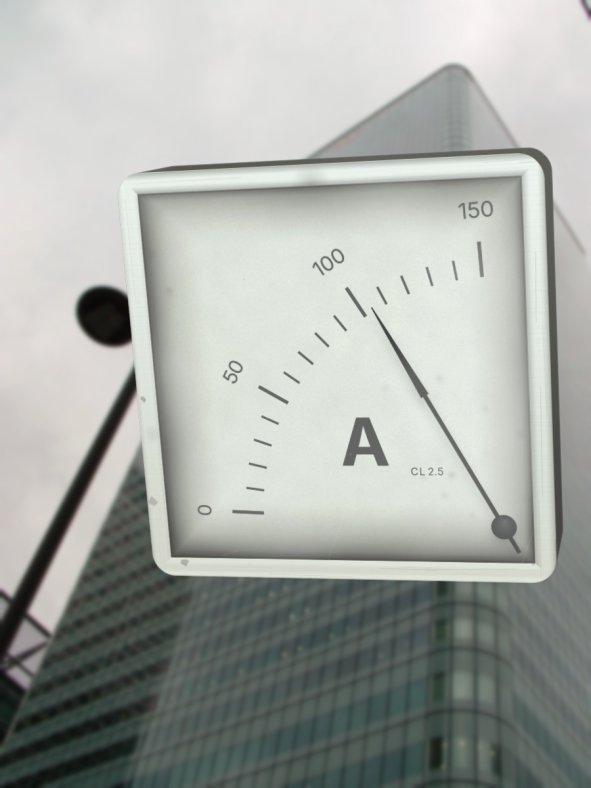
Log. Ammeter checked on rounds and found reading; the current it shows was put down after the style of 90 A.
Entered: 105 A
